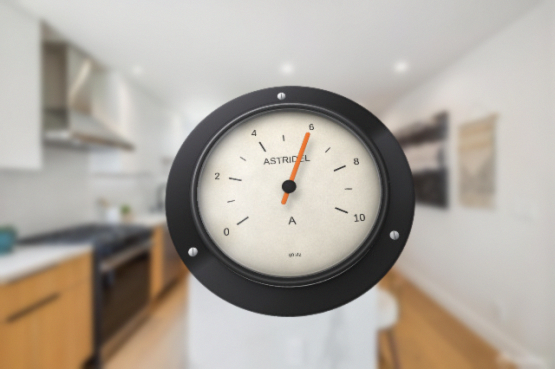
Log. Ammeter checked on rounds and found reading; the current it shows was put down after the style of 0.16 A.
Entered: 6 A
